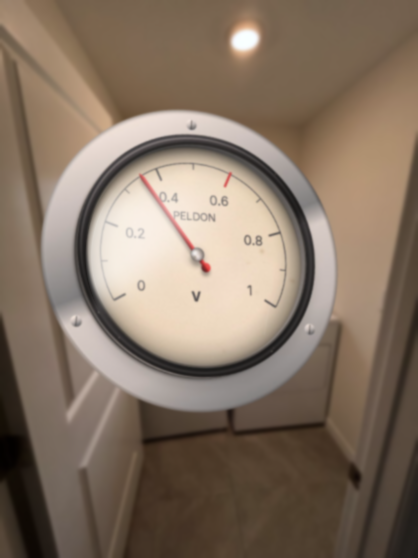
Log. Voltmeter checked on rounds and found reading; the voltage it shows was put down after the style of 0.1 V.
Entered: 0.35 V
